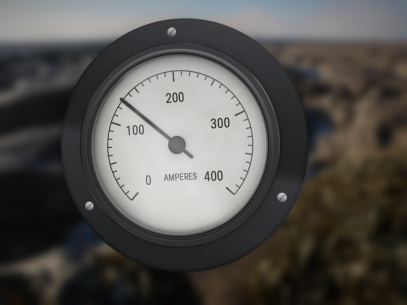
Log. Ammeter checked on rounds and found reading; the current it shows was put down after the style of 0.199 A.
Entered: 130 A
